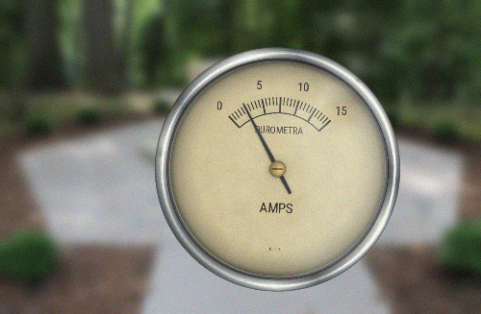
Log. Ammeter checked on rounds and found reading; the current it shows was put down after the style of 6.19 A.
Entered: 2.5 A
